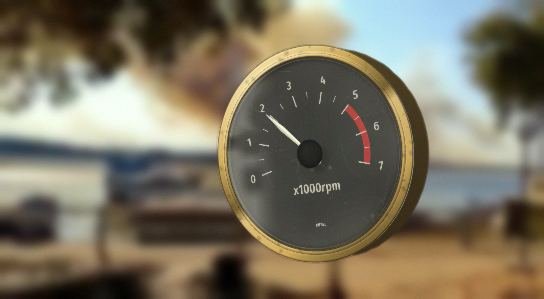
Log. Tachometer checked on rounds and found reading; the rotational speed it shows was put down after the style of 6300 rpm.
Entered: 2000 rpm
